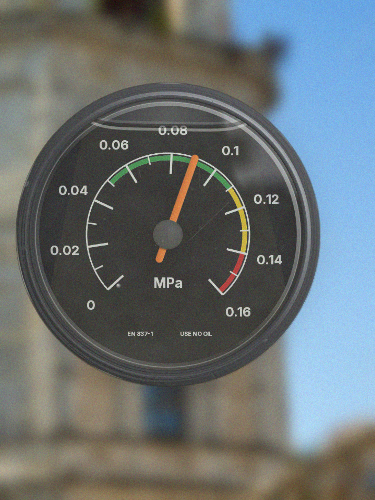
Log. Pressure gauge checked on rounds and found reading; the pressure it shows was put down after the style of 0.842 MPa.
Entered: 0.09 MPa
